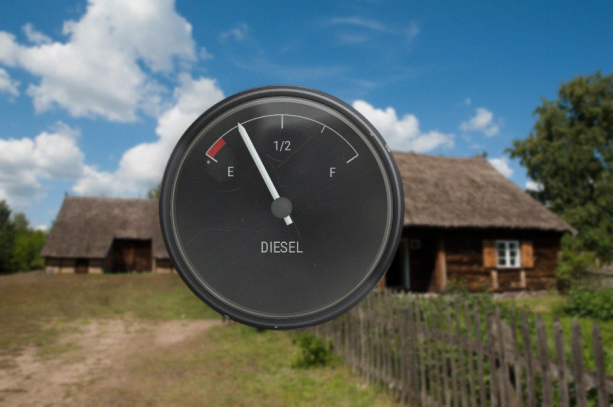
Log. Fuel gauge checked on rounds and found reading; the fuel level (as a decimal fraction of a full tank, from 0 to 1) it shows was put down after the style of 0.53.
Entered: 0.25
